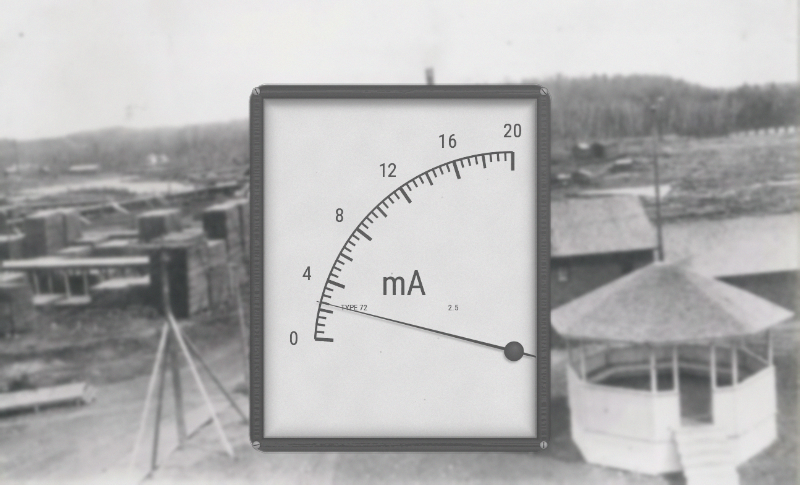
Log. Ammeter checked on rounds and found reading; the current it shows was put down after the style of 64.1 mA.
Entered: 2.5 mA
